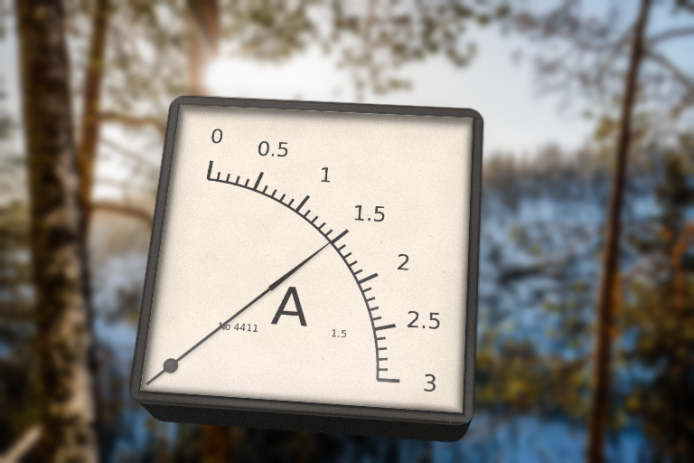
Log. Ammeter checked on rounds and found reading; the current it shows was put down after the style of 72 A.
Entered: 1.5 A
